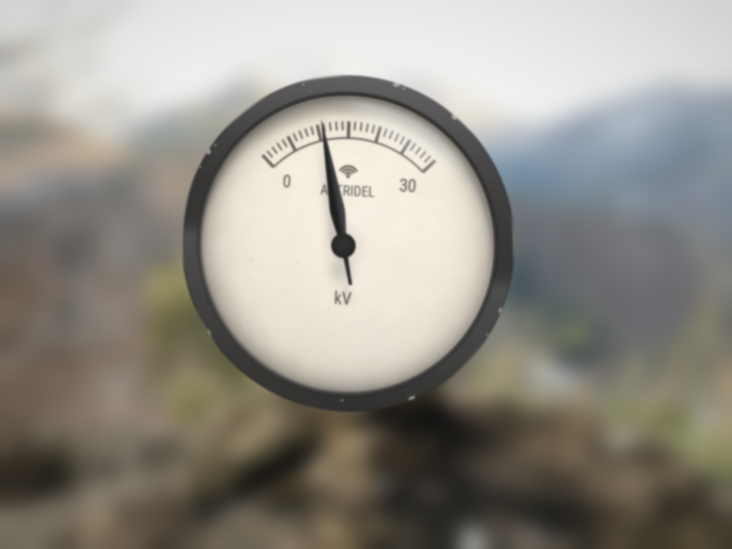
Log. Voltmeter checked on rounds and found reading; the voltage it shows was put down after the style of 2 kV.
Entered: 11 kV
